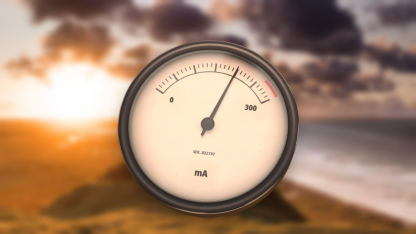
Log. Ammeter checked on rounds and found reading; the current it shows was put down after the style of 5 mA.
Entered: 200 mA
